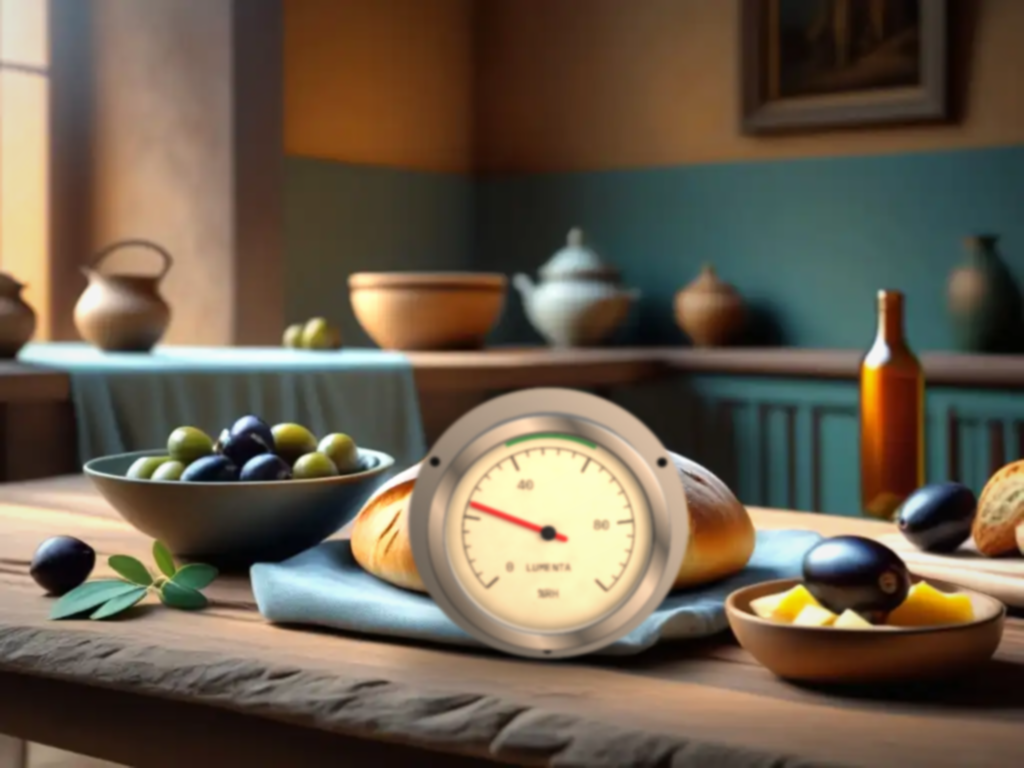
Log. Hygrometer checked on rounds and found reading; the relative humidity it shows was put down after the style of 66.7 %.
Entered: 24 %
